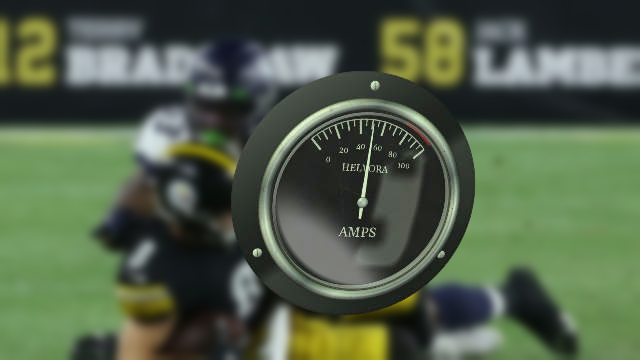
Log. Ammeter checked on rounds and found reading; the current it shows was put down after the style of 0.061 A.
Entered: 50 A
